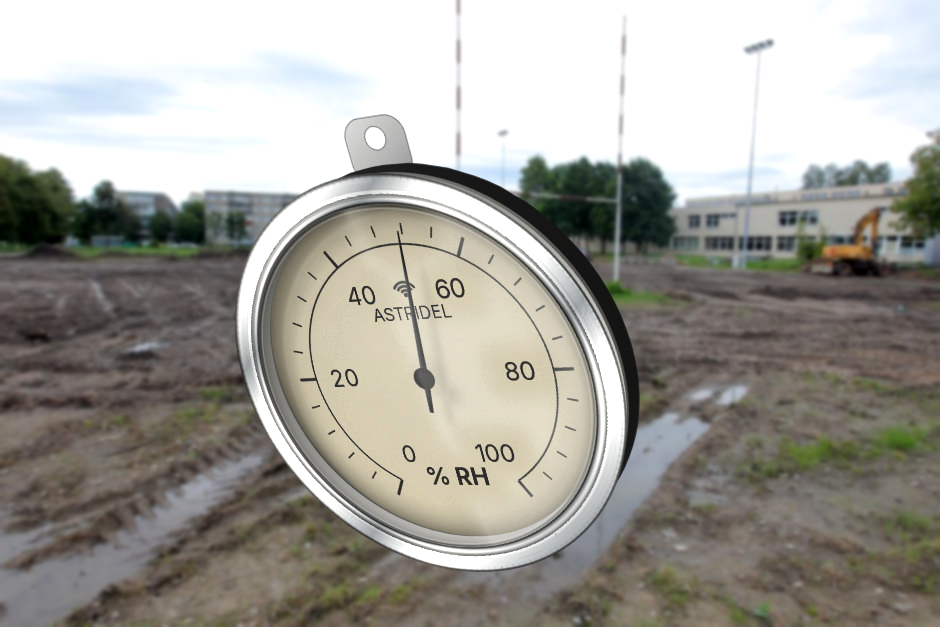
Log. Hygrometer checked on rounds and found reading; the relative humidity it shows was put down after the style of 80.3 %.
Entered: 52 %
